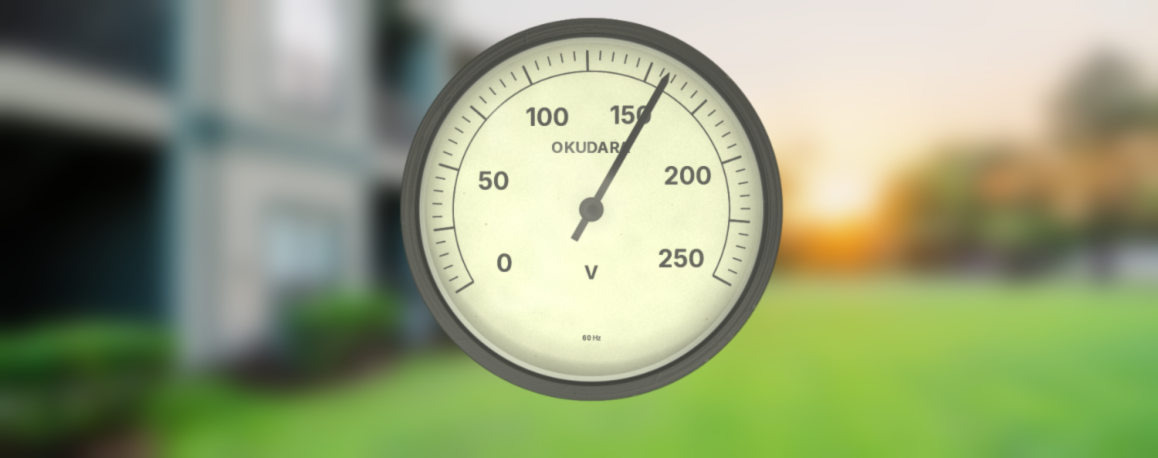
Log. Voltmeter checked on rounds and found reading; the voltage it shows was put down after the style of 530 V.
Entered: 157.5 V
